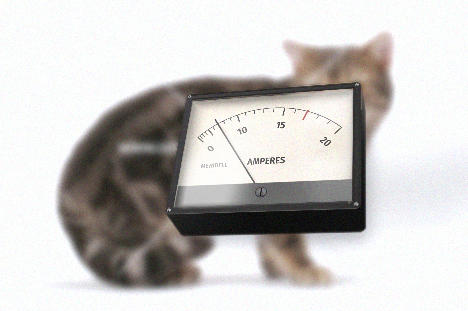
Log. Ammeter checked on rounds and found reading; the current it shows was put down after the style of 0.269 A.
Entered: 7 A
